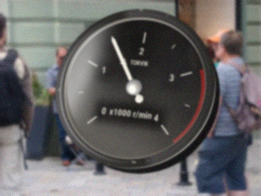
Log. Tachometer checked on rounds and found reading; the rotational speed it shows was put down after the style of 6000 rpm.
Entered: 1500 rpm
